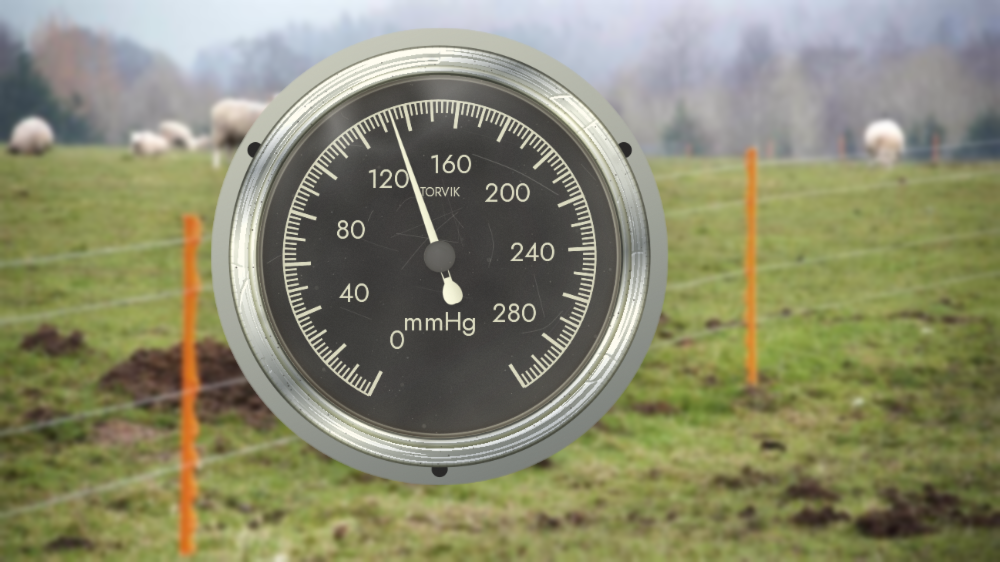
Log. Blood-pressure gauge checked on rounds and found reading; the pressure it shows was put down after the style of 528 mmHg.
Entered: 134 mmHg
